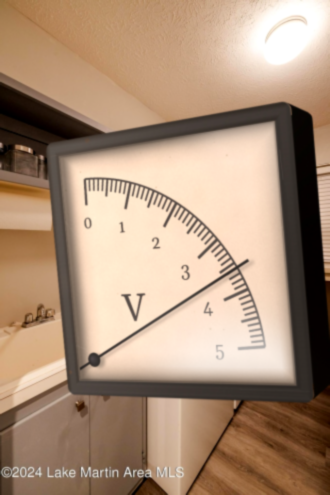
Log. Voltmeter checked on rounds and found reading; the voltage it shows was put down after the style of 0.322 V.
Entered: 3.6 V
